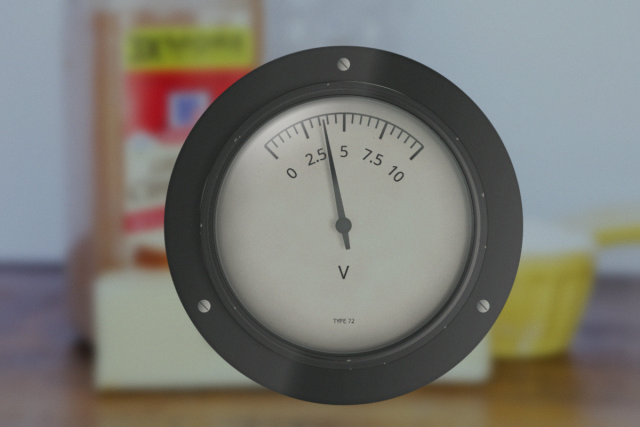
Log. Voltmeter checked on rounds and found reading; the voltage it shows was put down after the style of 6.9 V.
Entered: 3.75 V
